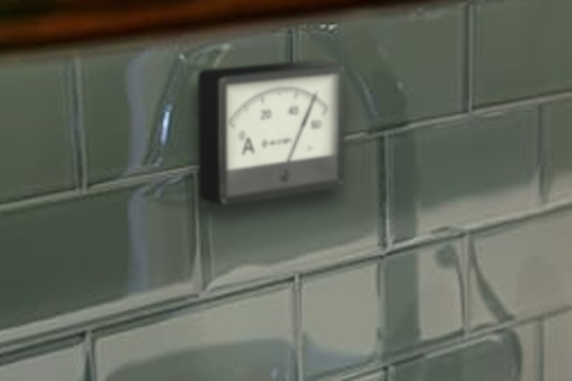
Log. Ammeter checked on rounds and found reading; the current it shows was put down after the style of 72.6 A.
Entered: 50 A
